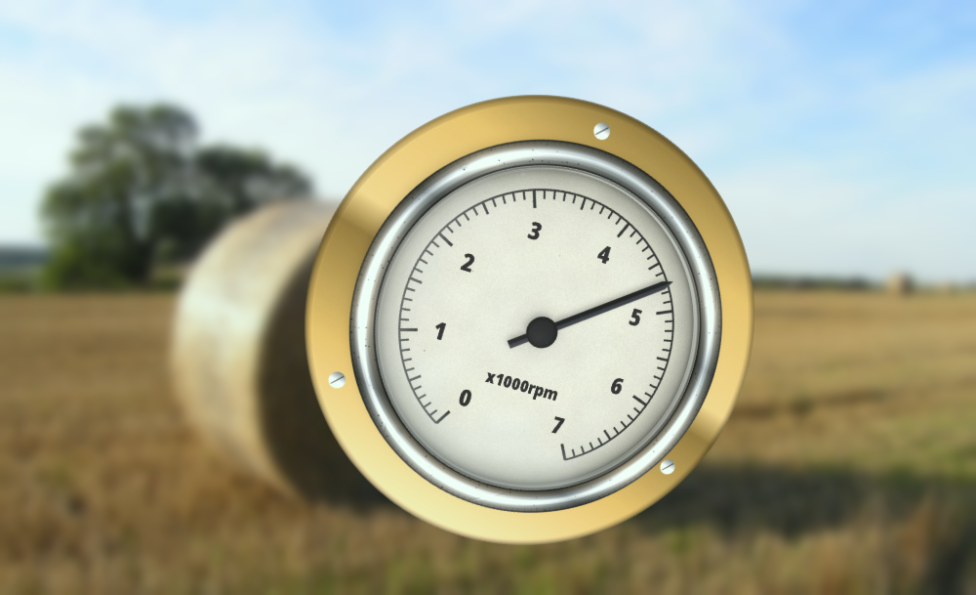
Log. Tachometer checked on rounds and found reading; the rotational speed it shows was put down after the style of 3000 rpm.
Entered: 4700 rpm
